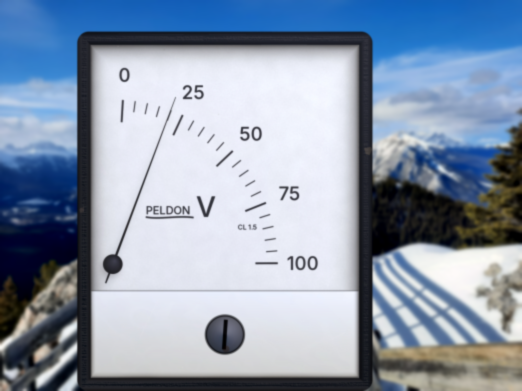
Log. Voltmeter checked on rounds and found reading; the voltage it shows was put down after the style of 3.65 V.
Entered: 20 V
